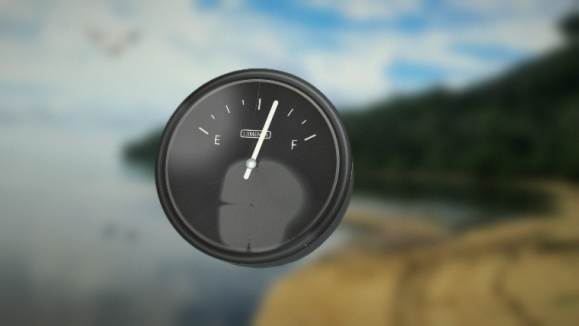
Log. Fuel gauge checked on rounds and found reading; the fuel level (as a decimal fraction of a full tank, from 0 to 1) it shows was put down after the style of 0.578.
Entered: 0.625
